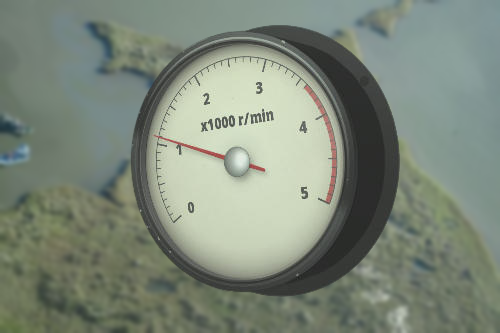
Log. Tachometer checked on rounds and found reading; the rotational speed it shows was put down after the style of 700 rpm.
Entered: 1100 rpm
